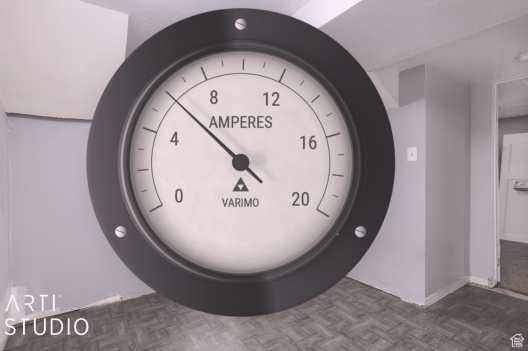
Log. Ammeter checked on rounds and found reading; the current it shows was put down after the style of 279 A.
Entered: 6 A
